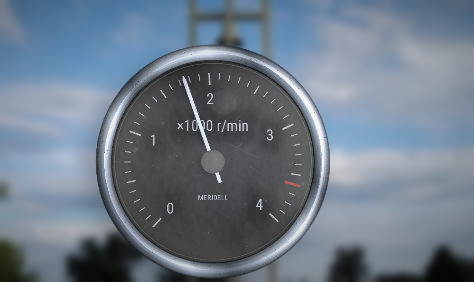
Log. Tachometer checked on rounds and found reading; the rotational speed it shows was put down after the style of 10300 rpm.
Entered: 1750 rpm
